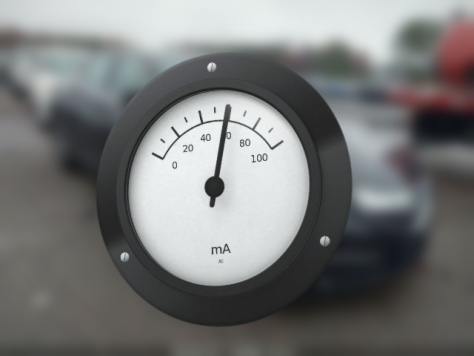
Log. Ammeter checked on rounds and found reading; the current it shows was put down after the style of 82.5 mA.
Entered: 60 mA
